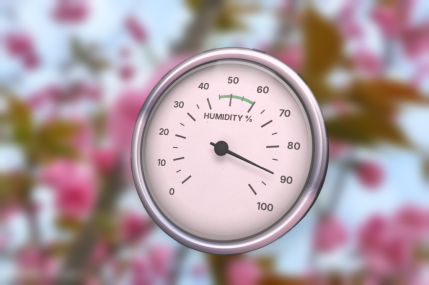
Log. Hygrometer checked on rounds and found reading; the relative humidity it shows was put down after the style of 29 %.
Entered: 90 %
